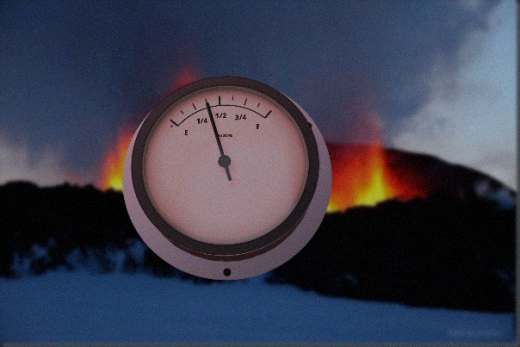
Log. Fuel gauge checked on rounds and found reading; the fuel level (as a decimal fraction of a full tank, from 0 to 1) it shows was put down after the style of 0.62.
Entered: 0.375
